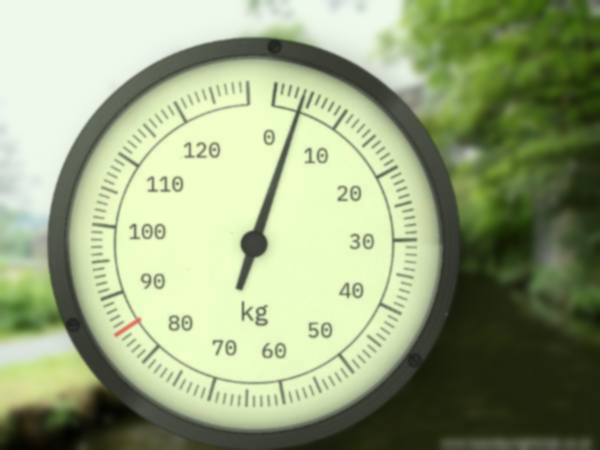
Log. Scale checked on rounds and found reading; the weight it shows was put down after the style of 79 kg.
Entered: 4 kg
